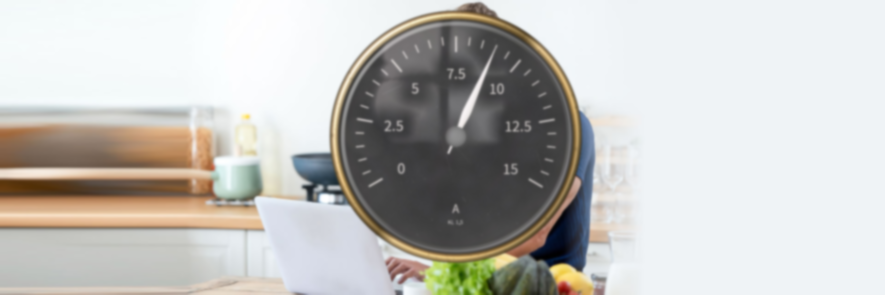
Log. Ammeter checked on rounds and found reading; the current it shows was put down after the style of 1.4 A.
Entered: 9 A
